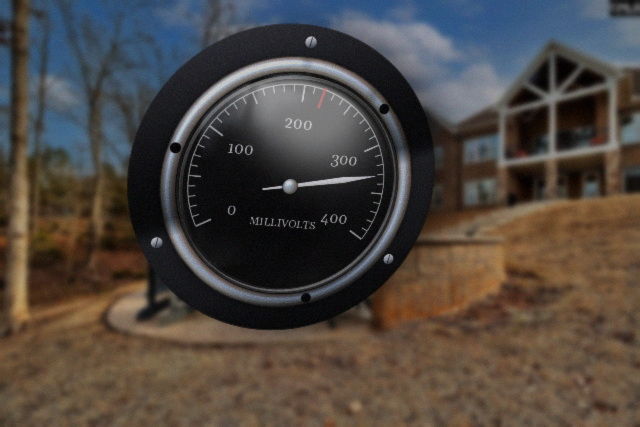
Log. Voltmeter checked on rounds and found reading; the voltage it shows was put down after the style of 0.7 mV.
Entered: 330 mV
